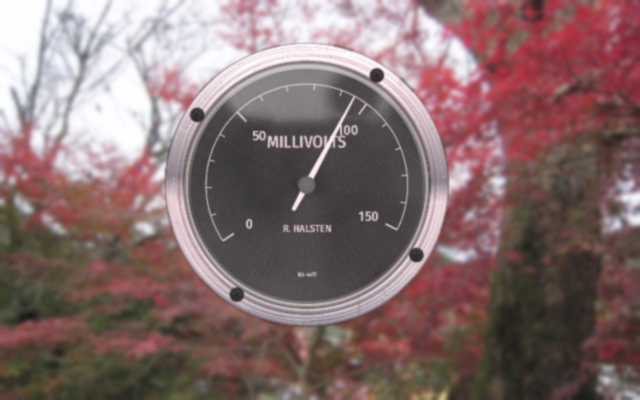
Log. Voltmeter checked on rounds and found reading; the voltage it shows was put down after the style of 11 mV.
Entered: 95 mV
